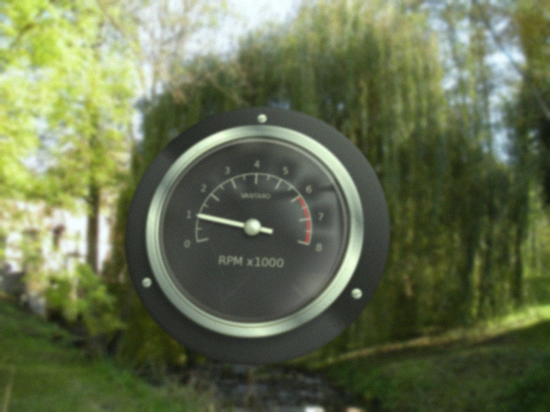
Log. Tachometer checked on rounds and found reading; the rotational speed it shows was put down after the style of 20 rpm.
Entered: 1000 rpm
